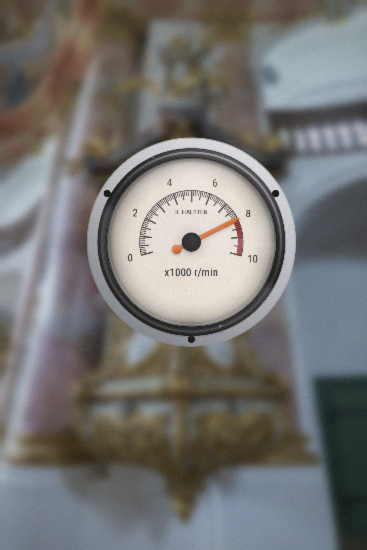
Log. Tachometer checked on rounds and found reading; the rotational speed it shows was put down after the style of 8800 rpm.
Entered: 8000 rpm
